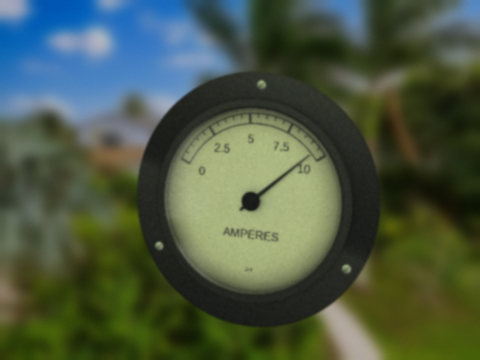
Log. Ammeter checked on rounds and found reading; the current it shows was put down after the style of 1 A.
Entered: 9.5 A
